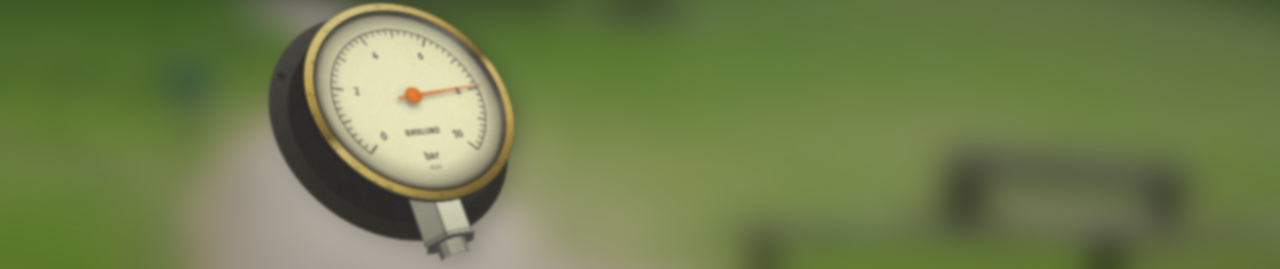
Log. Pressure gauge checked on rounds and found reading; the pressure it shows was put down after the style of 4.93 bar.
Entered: 8 bar
